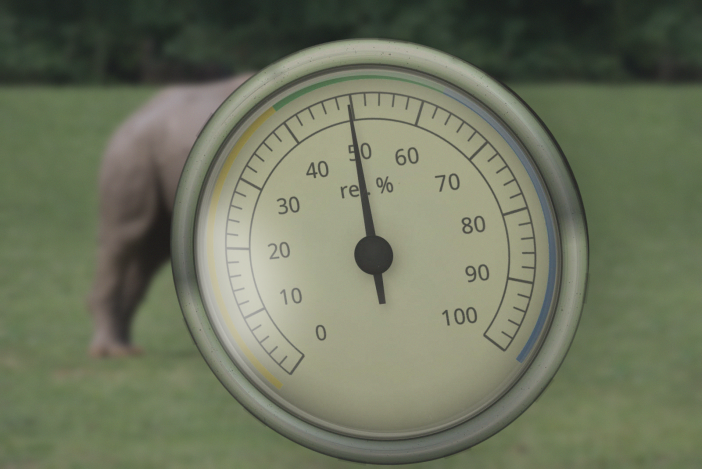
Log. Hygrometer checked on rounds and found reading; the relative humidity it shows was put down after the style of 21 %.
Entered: 50 %
